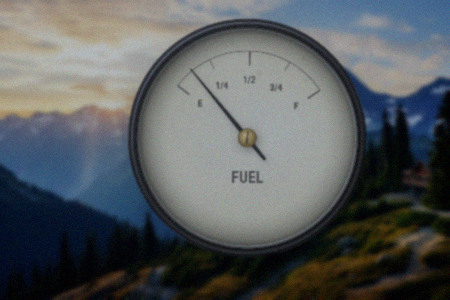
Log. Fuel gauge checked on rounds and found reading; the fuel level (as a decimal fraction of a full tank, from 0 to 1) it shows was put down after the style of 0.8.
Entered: 0.125
